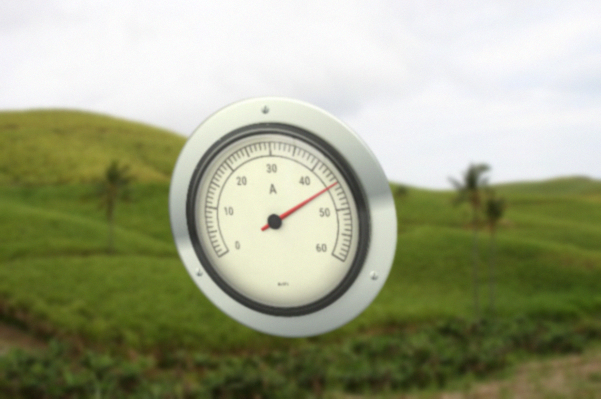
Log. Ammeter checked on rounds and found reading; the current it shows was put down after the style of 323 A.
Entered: 45 A
